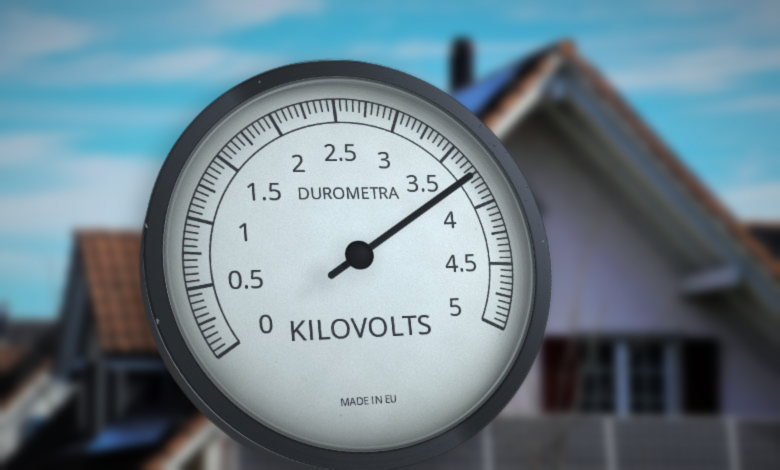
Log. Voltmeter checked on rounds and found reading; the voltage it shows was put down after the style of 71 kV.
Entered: 3.75 kV
